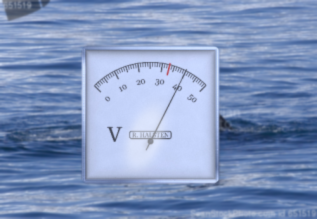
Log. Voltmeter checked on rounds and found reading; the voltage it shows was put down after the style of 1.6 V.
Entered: 40 V
